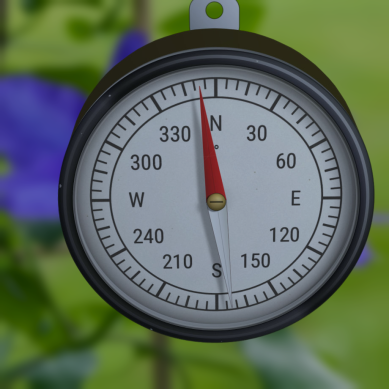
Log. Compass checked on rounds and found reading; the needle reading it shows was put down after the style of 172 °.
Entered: 352.5 °
